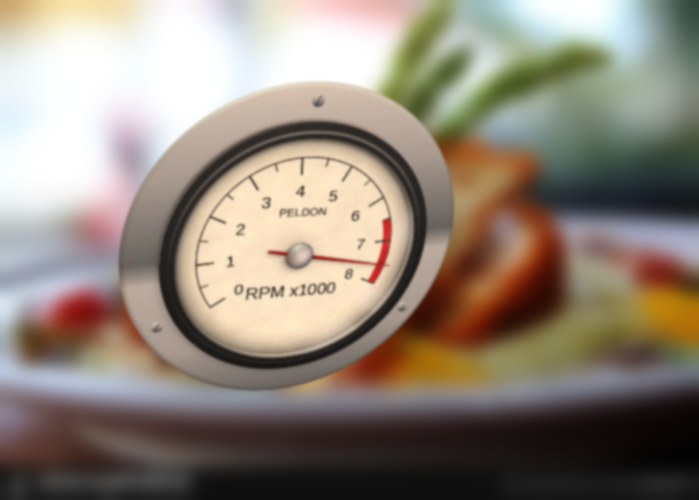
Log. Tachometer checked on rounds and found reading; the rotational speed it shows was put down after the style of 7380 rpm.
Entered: 7500 rpm
